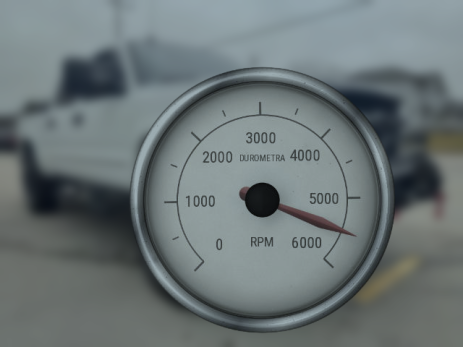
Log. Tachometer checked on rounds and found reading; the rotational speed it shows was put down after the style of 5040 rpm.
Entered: 5500 rpm
